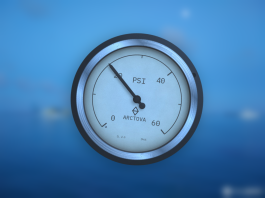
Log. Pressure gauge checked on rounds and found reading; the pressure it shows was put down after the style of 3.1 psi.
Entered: 20 psi
